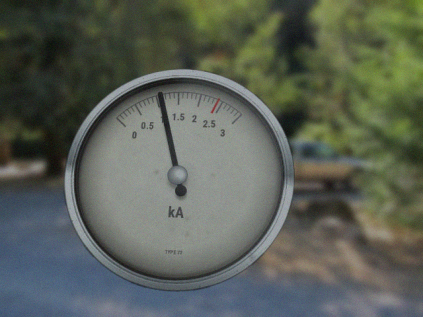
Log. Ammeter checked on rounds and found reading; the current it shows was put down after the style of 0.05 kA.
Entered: 1.1 kA
